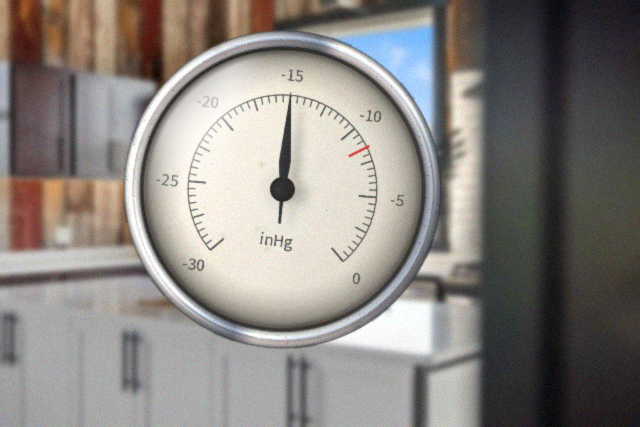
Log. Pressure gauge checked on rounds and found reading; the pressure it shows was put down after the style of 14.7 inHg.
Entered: -15 inHg
